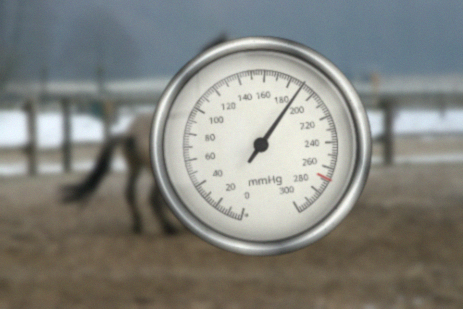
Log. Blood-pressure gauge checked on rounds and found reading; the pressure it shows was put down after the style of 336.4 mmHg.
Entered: 190 mmHg
